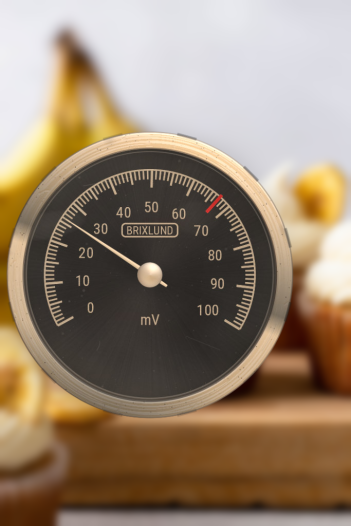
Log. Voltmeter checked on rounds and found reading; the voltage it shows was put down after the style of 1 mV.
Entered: 26 mV
